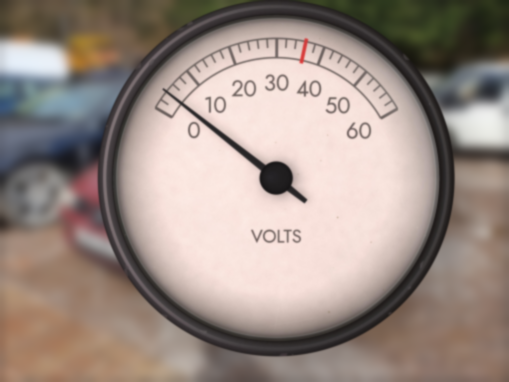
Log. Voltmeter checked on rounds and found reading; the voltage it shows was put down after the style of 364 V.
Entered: 4 V
